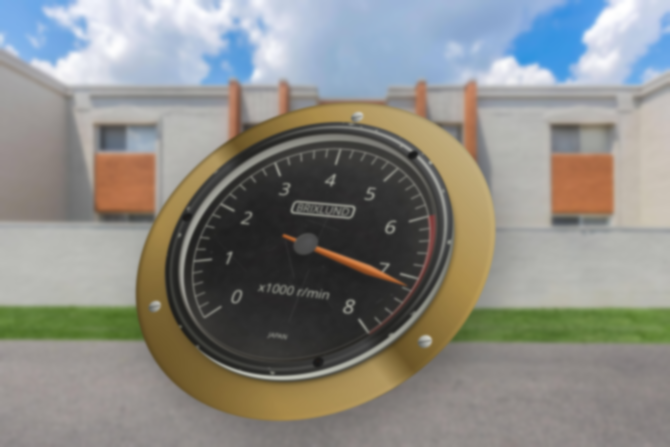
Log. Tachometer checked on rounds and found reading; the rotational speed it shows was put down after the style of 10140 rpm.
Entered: 7200 rpm
